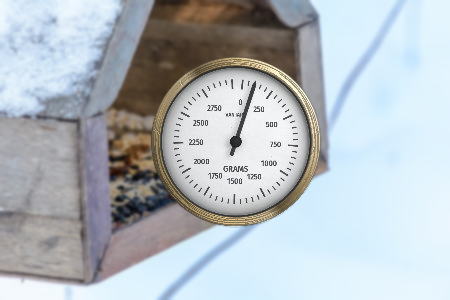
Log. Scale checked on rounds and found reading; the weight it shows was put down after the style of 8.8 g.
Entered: 100 g
